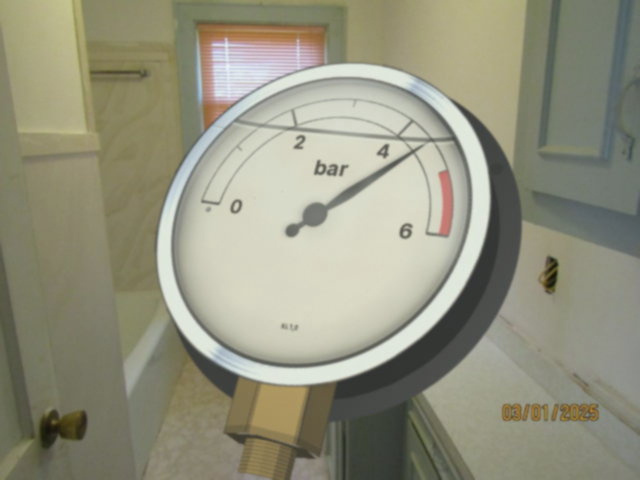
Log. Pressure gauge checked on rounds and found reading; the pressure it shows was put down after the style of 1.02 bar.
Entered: 4.5 bar
